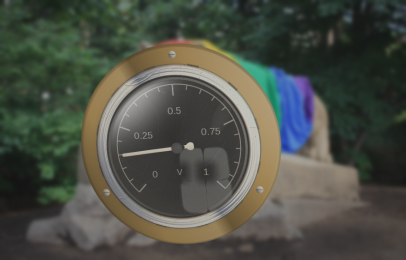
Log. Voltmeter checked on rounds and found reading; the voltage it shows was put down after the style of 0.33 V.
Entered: 0.15 V
